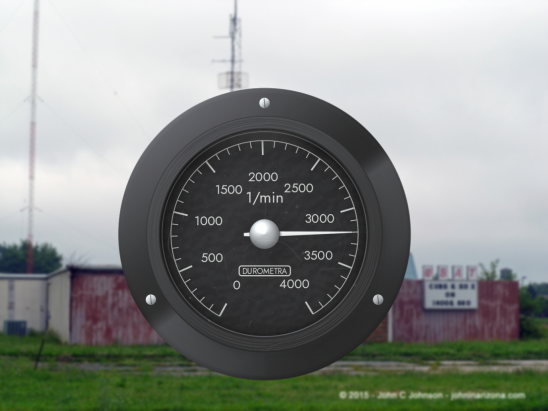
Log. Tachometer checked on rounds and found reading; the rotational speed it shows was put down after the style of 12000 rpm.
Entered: 3200 rpm
